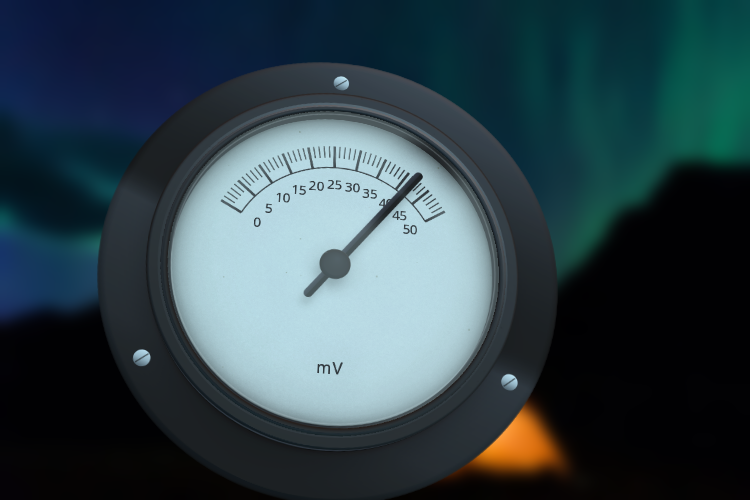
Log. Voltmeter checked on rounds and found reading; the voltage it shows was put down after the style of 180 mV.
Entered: 42 mV
